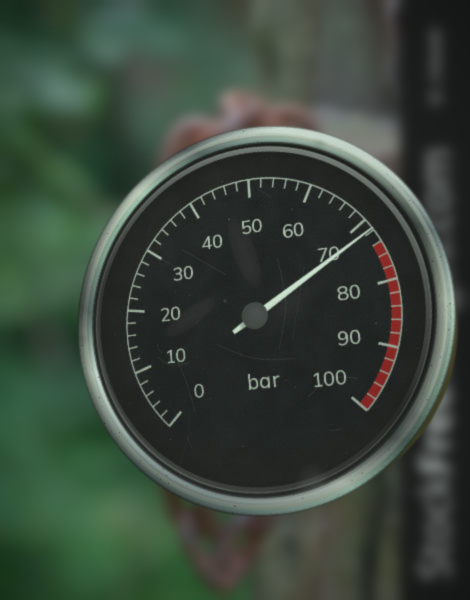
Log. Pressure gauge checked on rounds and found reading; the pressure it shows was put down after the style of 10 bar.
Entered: 72 bar
